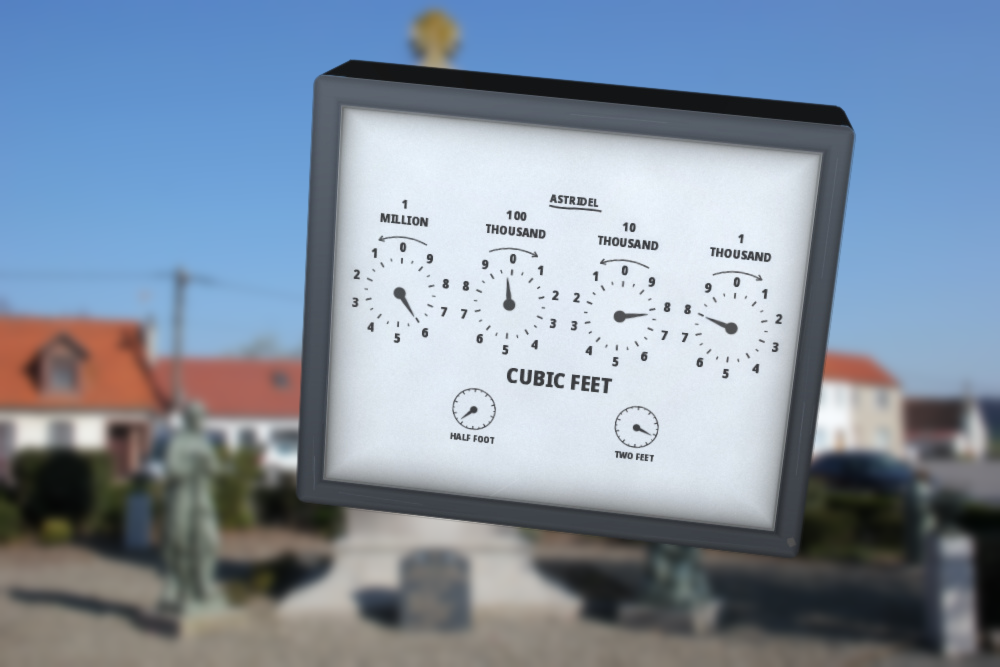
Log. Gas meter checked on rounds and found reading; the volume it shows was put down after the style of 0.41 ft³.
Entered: 597800 ft³
